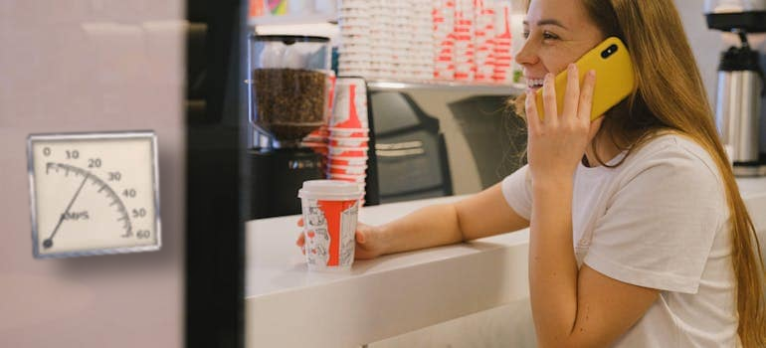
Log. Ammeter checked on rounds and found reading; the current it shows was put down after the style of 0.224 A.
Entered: 20 A
